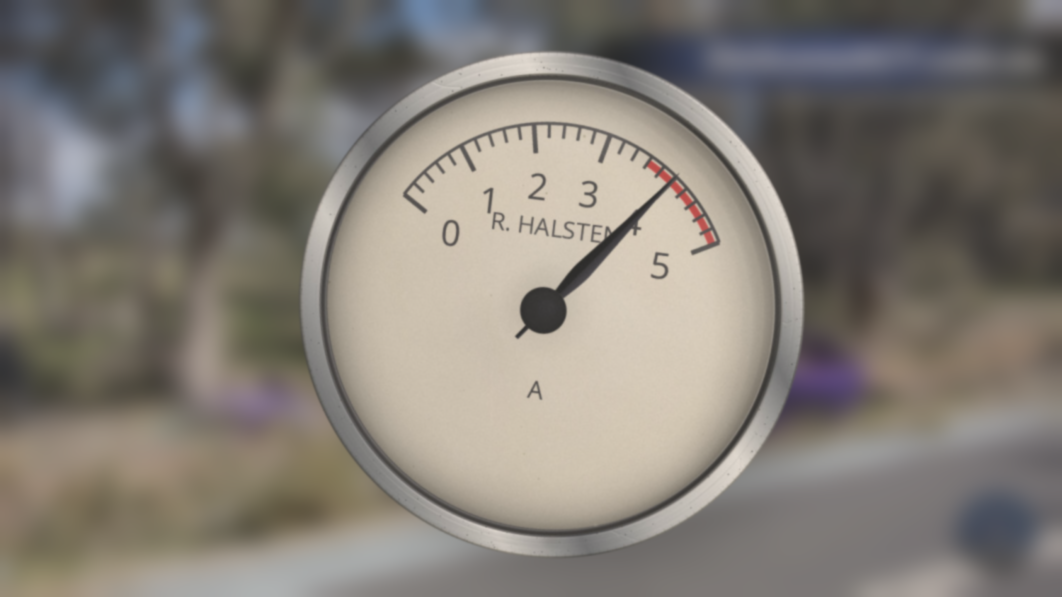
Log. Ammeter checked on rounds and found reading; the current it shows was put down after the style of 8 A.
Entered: 4 A
